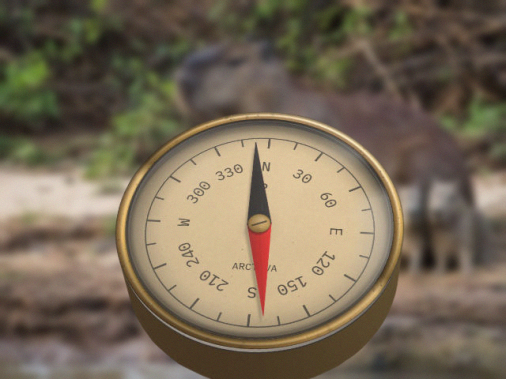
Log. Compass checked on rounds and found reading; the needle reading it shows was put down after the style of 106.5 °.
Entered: 172.5 °
